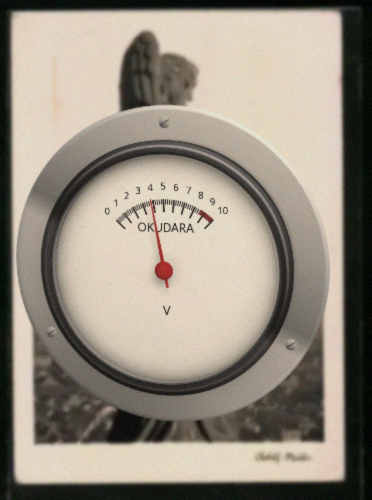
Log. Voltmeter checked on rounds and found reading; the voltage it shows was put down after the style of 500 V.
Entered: 4 V
